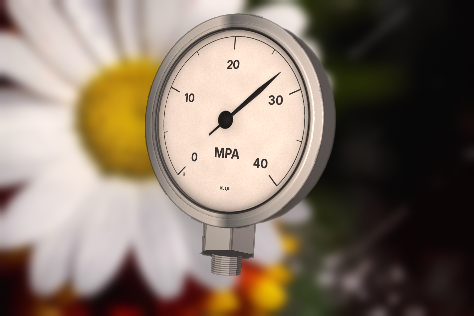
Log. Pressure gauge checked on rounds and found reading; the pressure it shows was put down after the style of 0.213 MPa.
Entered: 27.5 MPa
